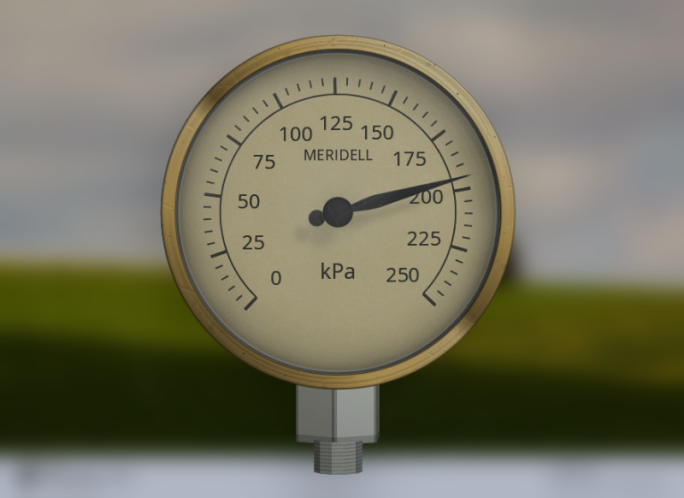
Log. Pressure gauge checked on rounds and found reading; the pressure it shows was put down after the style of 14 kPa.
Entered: 195 kPa
